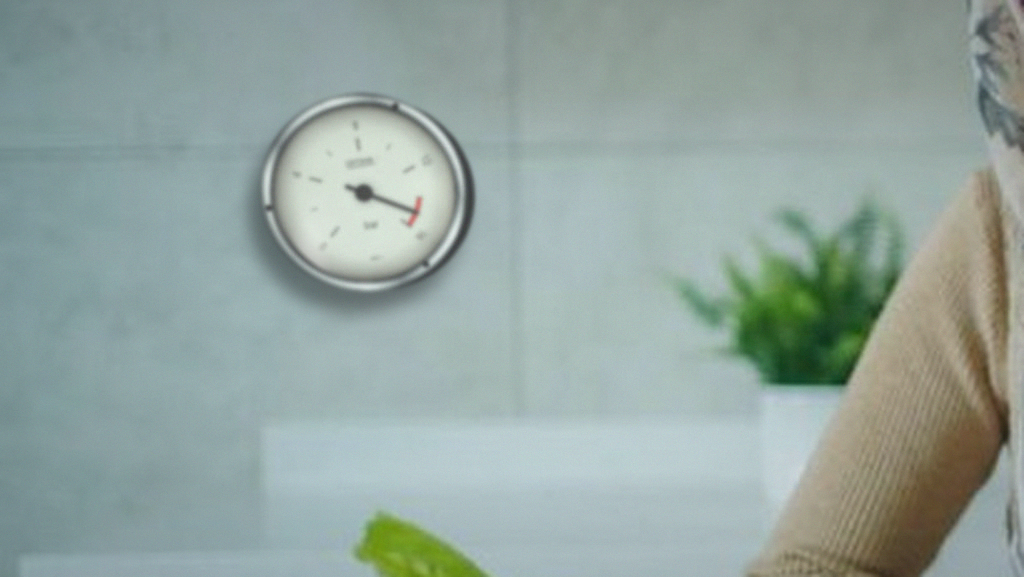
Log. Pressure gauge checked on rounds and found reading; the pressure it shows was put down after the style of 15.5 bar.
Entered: 15 bar
